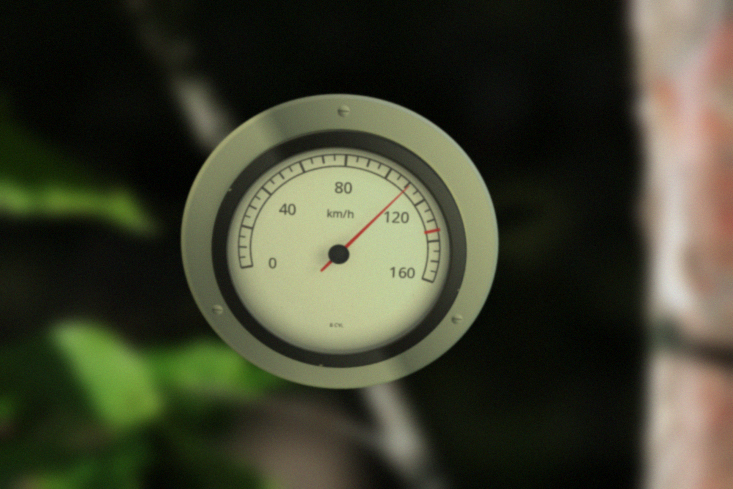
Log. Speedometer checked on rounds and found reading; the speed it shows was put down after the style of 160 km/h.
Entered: 110 km/h
